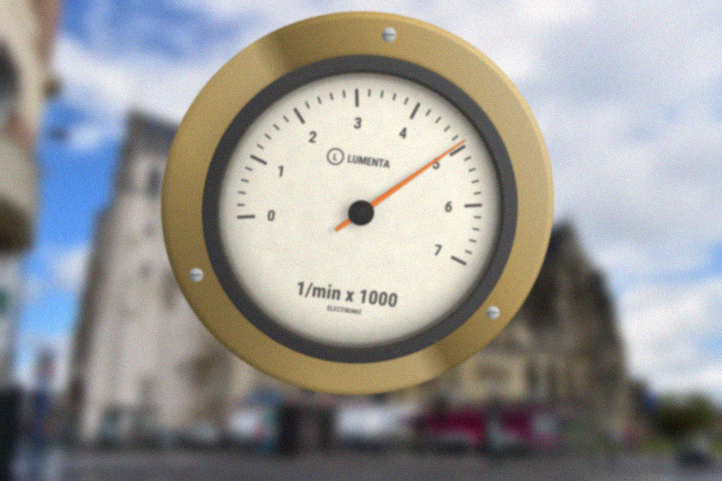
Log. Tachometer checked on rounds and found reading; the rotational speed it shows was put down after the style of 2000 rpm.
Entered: 4900 rpm
